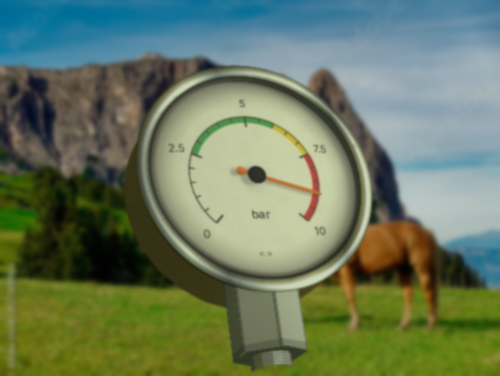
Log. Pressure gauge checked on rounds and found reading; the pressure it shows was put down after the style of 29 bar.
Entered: 9 bar
